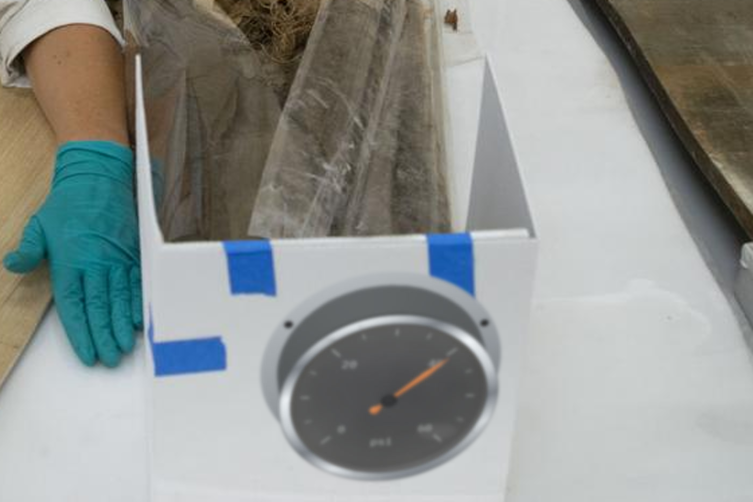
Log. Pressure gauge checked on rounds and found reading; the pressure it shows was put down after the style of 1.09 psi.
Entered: 40 psi
